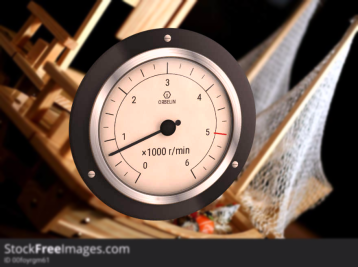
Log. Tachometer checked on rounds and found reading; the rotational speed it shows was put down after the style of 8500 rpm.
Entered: 750 rpm
